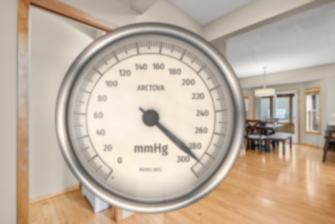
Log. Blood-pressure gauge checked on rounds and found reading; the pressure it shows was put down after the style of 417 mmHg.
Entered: 290 mmHg
